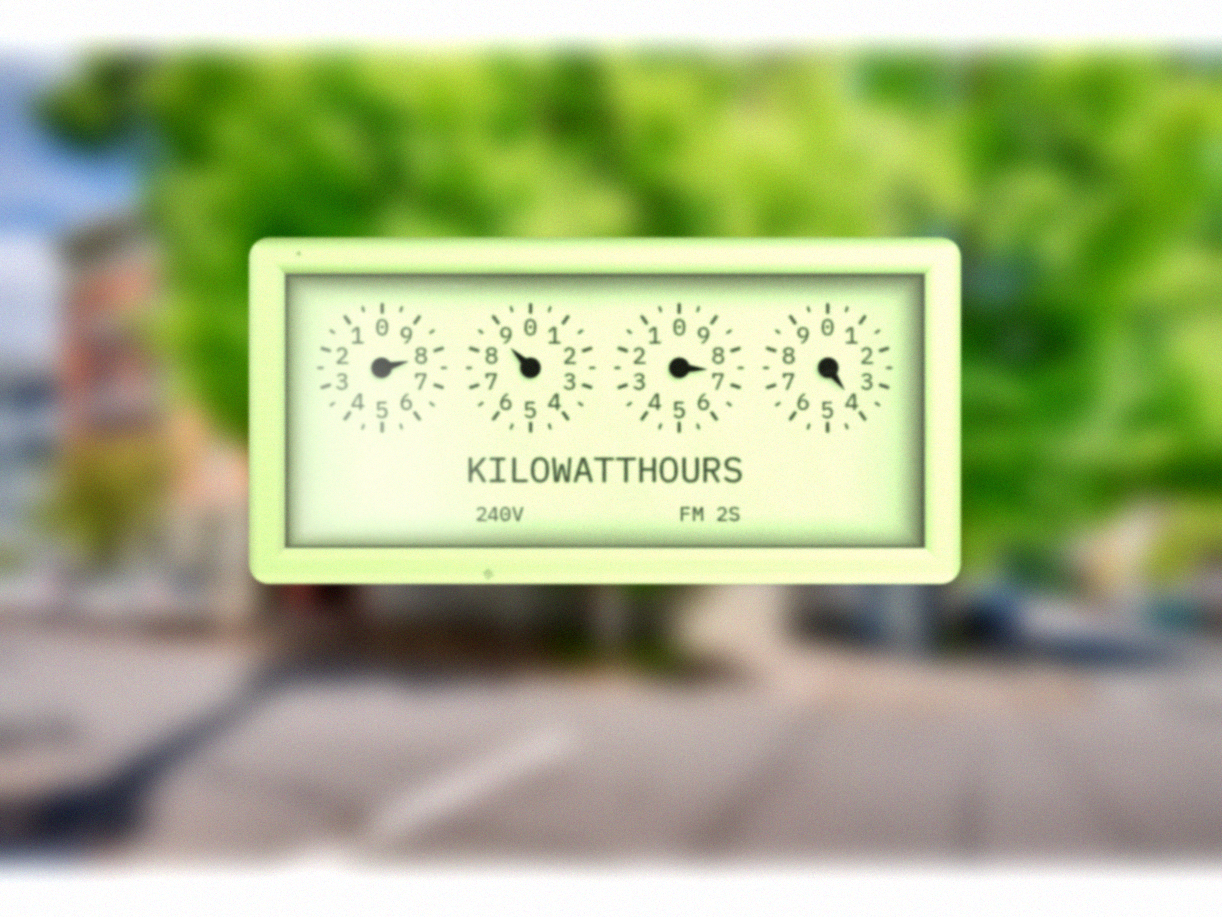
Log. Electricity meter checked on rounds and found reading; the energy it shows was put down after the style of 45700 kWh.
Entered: 7874 kWh
